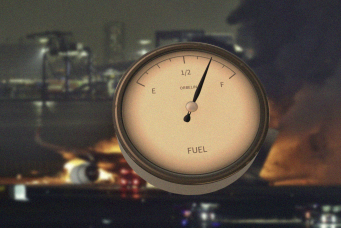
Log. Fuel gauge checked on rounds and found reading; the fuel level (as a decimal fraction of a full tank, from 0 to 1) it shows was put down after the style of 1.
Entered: 0.75
